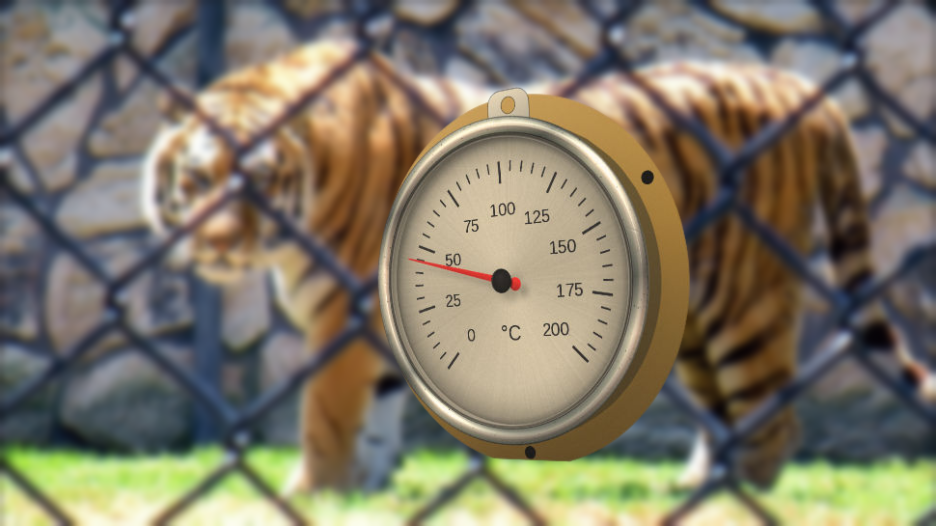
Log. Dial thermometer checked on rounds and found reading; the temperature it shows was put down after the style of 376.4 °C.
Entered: 45 °C
